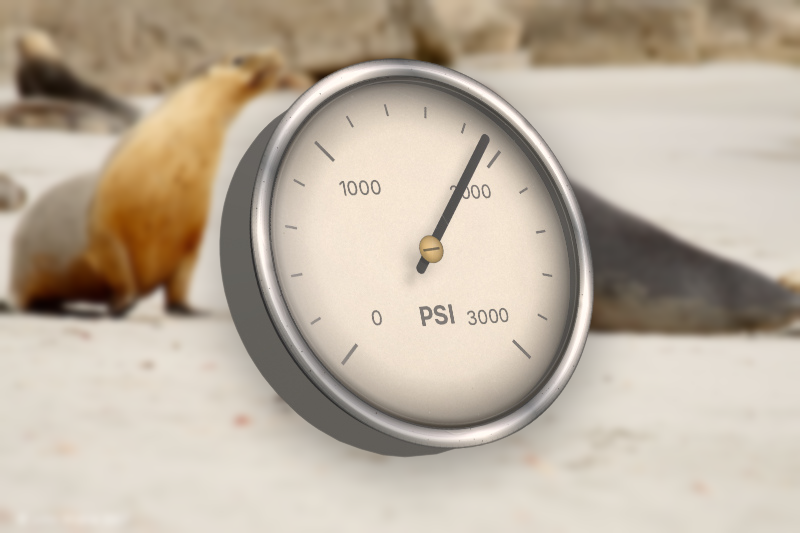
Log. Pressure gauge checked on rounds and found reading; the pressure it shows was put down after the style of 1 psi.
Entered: 1900 psi
